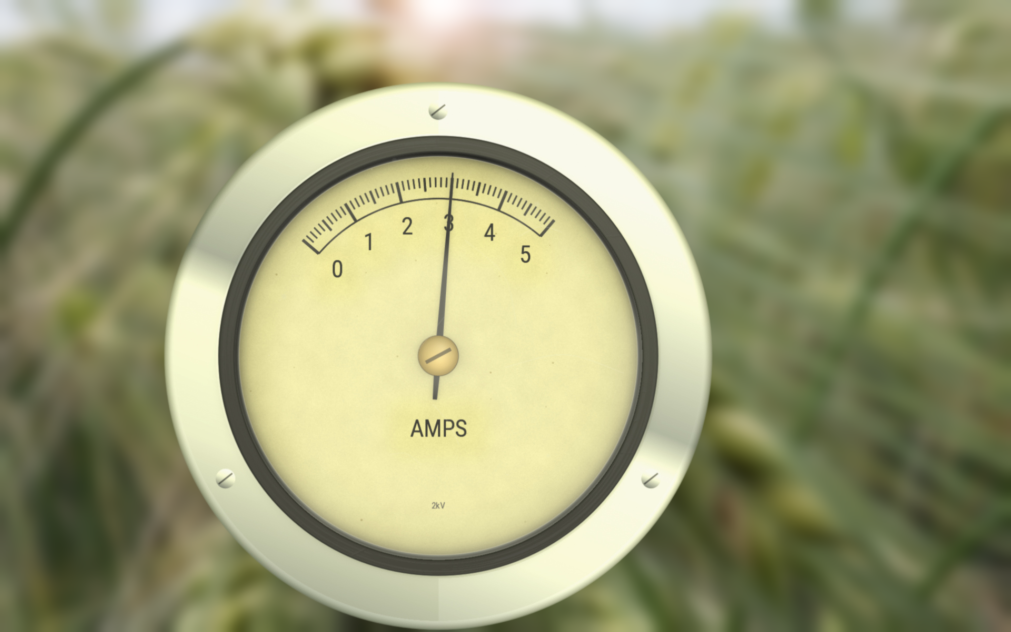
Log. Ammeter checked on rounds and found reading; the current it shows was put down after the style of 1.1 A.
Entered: 3 A
